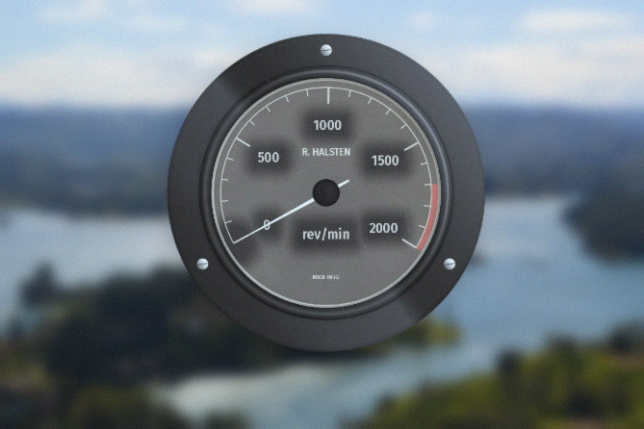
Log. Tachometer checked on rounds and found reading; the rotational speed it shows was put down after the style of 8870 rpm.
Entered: 0 rpm
